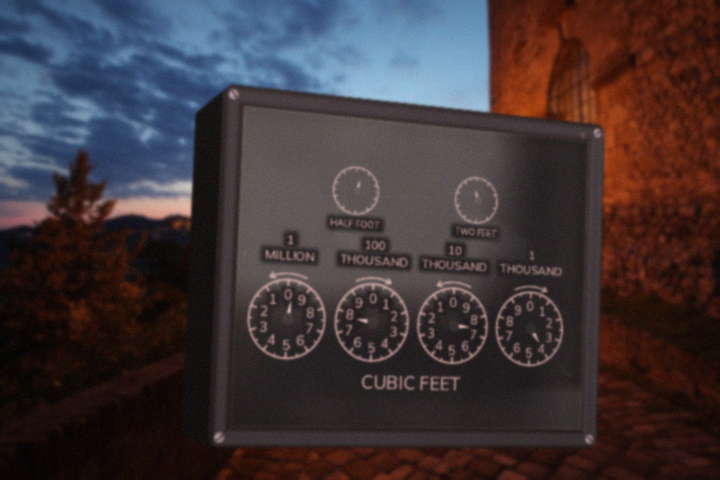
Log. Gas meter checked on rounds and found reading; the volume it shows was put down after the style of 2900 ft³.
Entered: 977400 ft³
